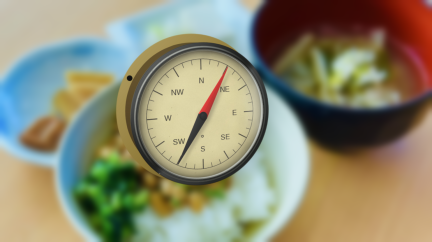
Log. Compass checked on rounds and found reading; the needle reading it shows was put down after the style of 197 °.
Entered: 30 °
